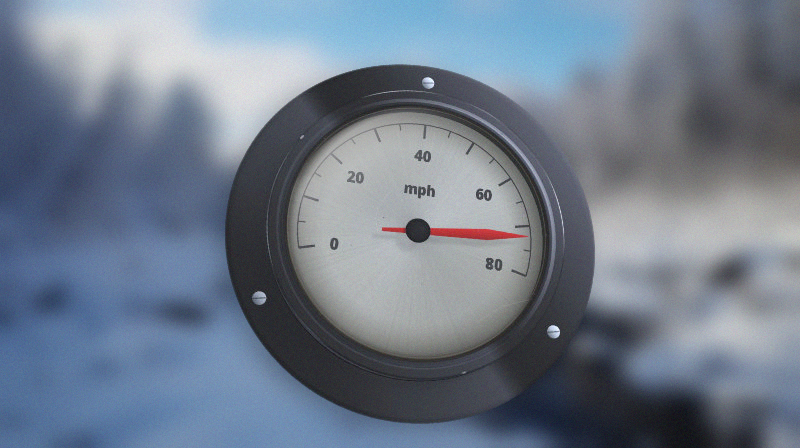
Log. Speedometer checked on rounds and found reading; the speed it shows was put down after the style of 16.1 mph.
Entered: 72.5 mph
